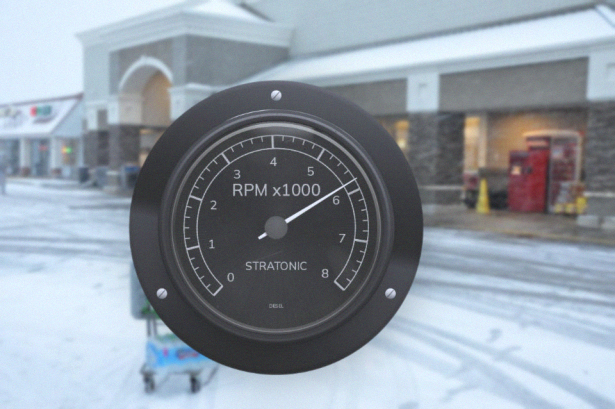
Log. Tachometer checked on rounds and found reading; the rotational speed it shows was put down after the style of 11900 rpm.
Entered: 5800 rpm
